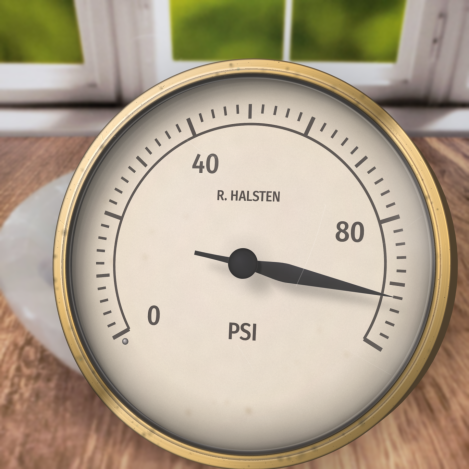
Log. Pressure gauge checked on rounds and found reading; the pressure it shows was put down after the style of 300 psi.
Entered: 92 psi
